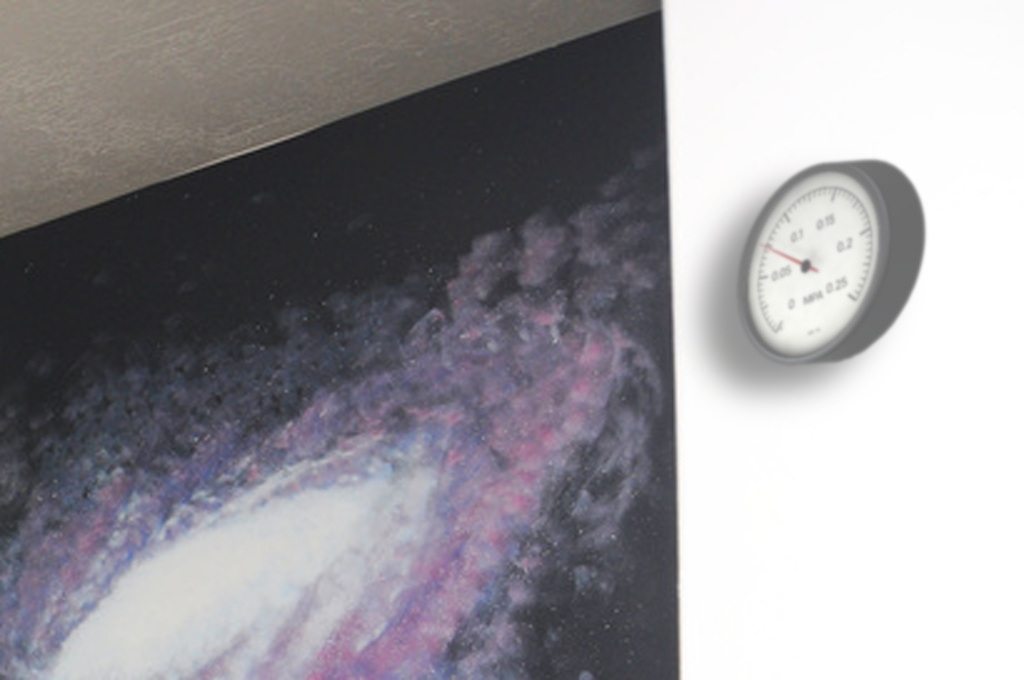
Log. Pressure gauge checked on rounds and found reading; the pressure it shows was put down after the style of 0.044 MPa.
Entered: 0.075 MPa
